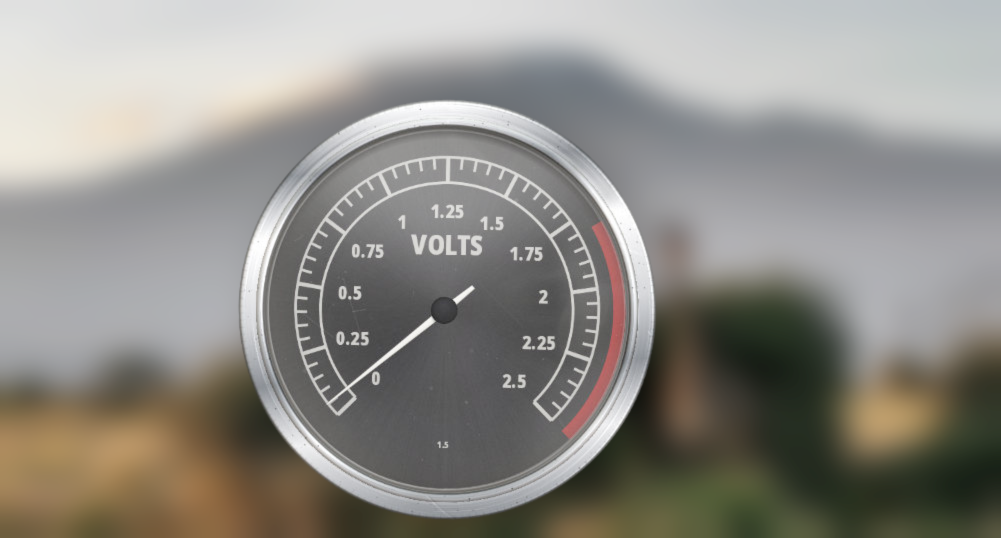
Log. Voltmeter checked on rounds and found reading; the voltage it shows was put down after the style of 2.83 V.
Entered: 0.05 V
